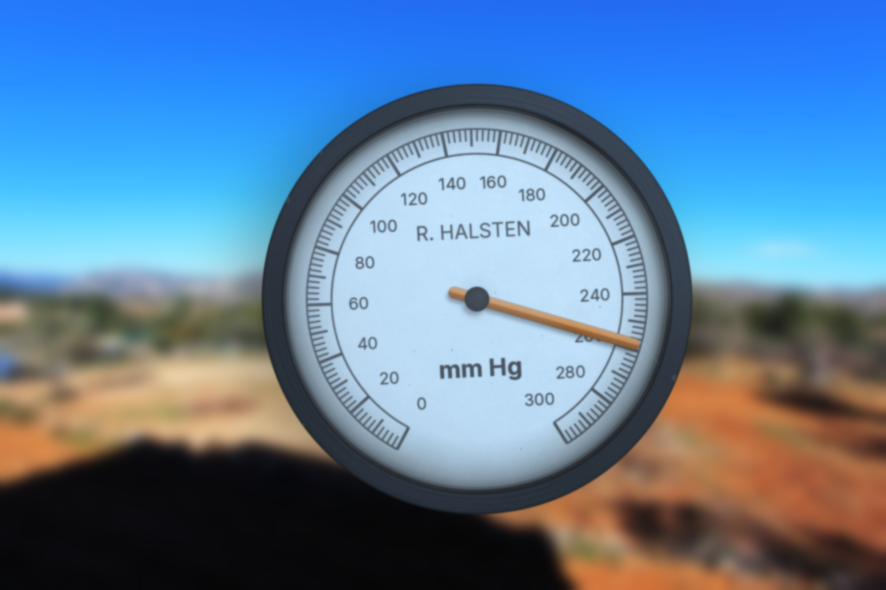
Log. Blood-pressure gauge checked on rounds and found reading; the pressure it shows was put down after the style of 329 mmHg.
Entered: 258 mmHg
